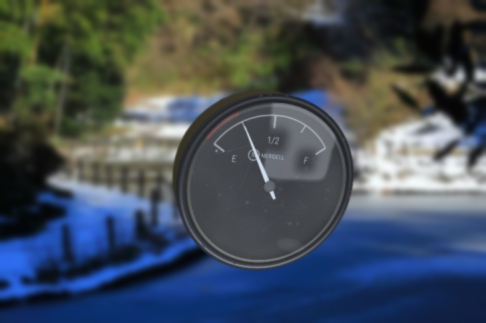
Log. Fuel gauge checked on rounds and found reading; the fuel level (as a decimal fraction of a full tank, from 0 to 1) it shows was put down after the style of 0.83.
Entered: 0.25
